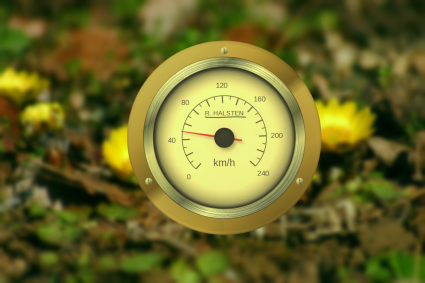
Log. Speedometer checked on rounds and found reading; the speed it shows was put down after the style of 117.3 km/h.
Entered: 50 km/h
